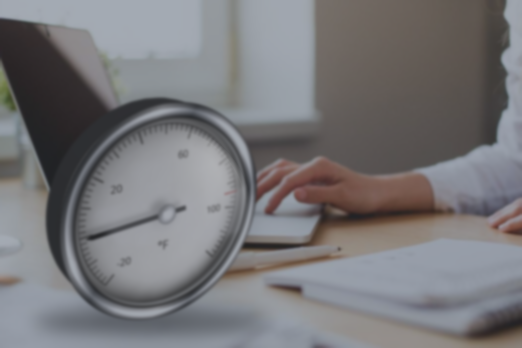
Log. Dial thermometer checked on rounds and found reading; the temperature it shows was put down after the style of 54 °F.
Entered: 0 °F
